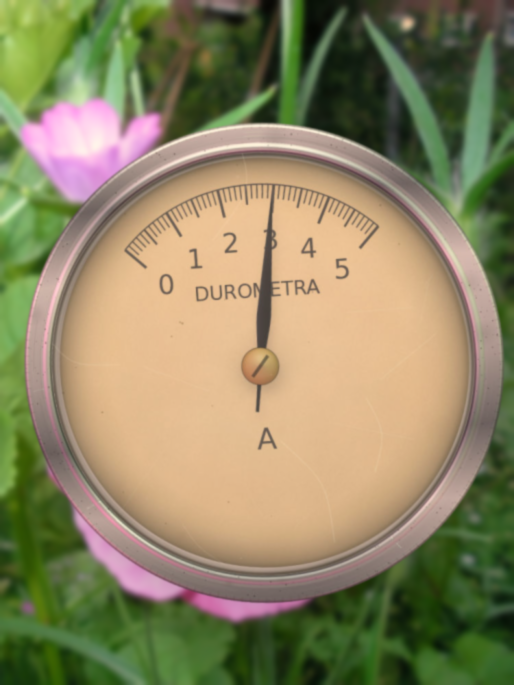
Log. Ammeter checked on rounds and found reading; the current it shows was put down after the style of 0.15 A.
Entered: 3 A
